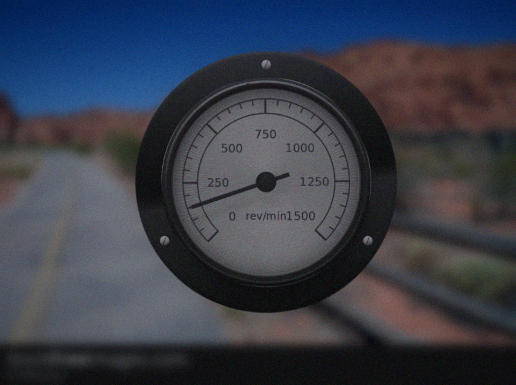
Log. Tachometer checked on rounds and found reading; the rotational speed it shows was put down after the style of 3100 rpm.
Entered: 150 rpm
